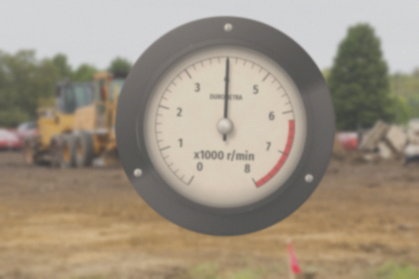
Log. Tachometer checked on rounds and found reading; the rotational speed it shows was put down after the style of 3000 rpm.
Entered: 4000 rpm
